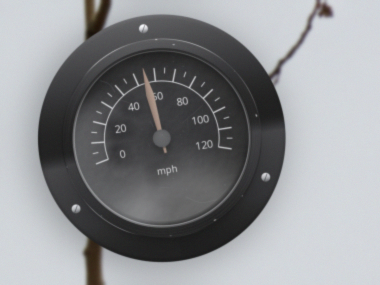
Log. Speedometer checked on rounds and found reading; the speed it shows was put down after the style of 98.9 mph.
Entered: 55 mph
